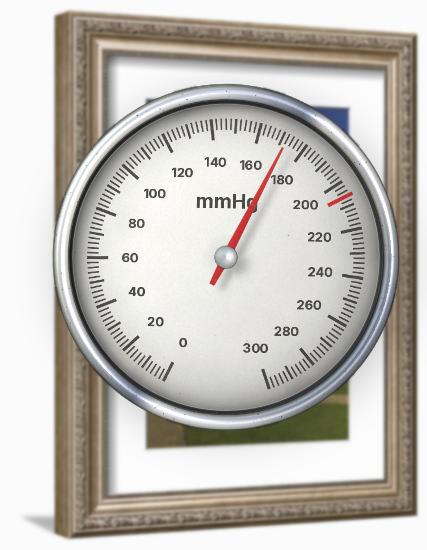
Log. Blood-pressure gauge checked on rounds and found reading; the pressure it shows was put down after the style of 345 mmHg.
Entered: 172 mmHg
